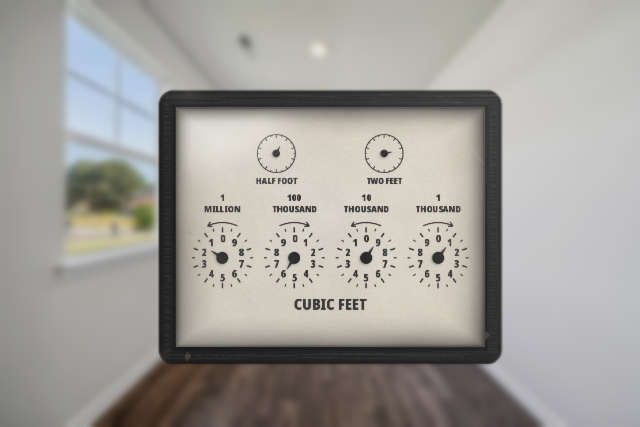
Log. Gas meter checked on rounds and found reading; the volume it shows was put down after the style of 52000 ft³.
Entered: 159100 ft³
